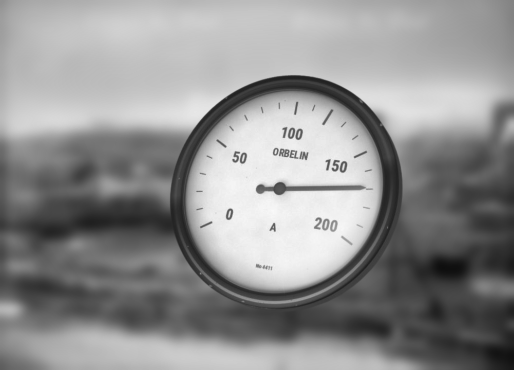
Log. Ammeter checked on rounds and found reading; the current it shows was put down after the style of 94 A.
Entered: 170 A
